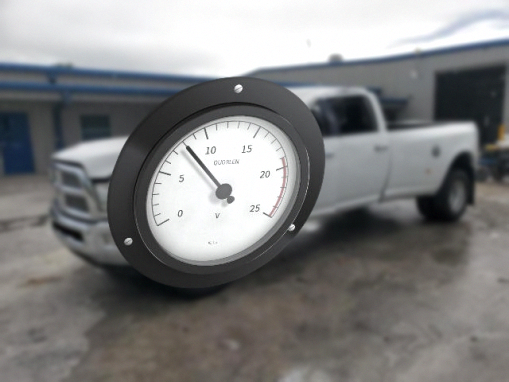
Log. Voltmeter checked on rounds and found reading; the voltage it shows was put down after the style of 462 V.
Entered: 8 V
